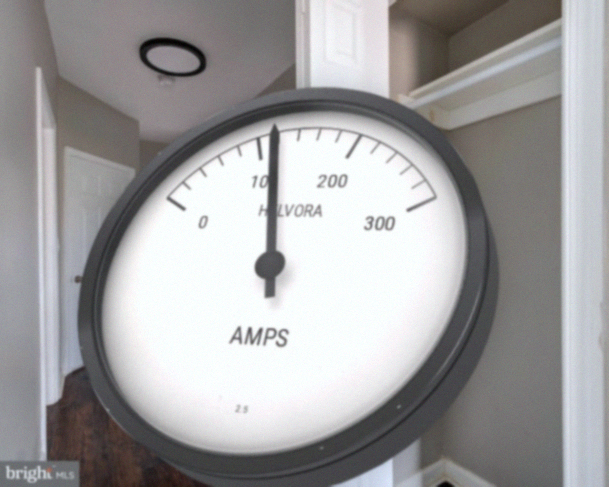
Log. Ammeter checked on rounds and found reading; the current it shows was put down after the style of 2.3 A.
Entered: 120 A
